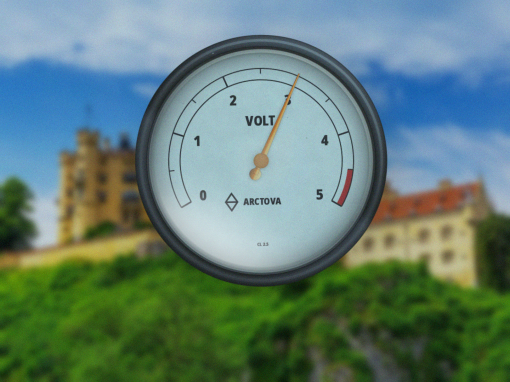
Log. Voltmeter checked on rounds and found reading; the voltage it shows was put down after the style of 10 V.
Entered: 3 V
